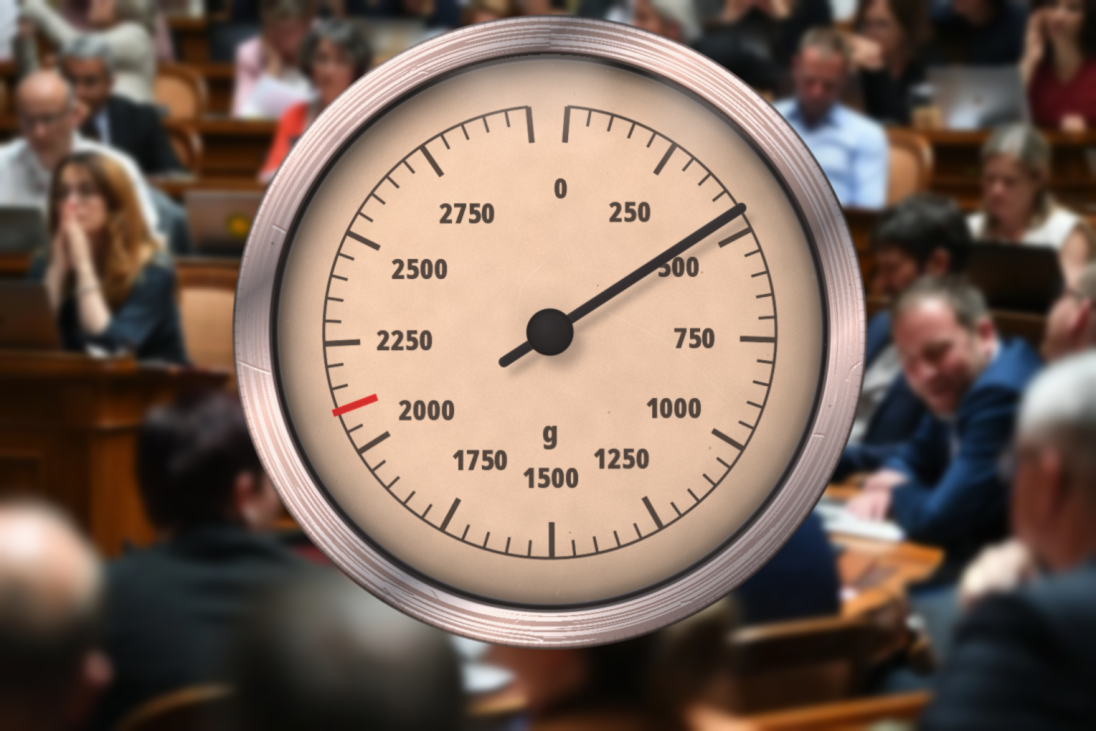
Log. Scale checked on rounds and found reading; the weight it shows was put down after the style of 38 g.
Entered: 450 g
